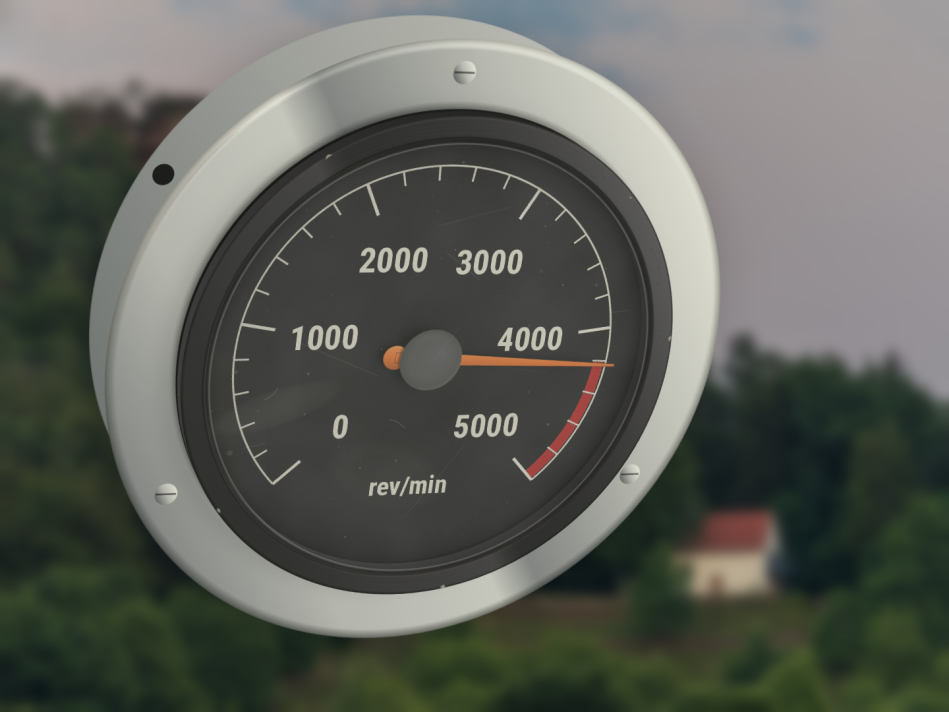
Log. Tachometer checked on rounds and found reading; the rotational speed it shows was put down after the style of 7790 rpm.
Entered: 4200 rpm
